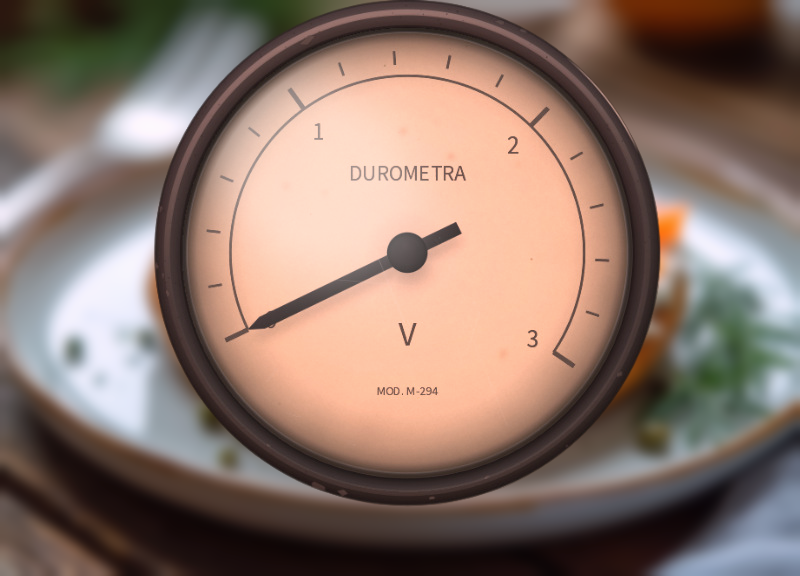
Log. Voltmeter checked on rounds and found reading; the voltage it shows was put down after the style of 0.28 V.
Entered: 0 V
